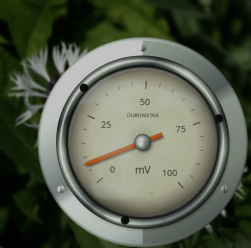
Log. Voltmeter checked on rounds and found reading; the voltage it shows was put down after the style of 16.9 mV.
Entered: 7.5 mV
